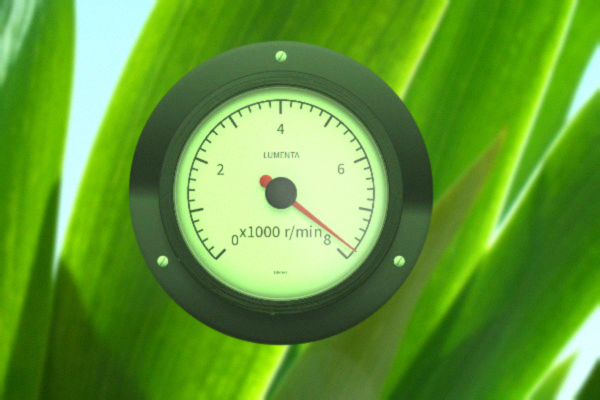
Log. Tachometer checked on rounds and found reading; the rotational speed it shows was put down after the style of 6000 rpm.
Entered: 7800 rpm
